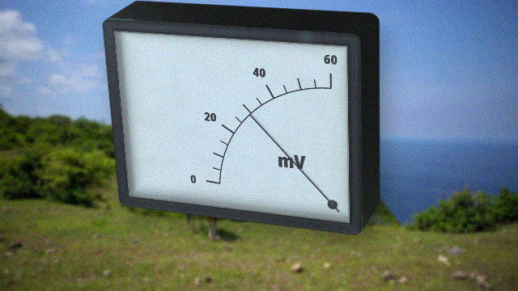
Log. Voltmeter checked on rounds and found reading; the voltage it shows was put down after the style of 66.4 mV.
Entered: 30 mV
